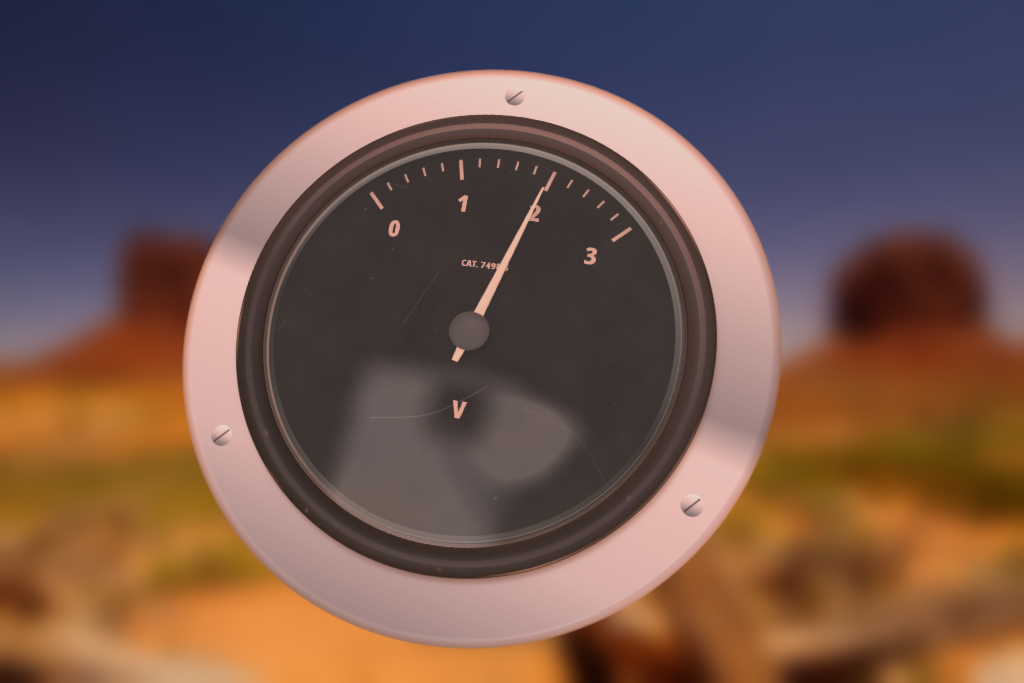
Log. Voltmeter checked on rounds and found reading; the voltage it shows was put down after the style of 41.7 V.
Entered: 2 V
